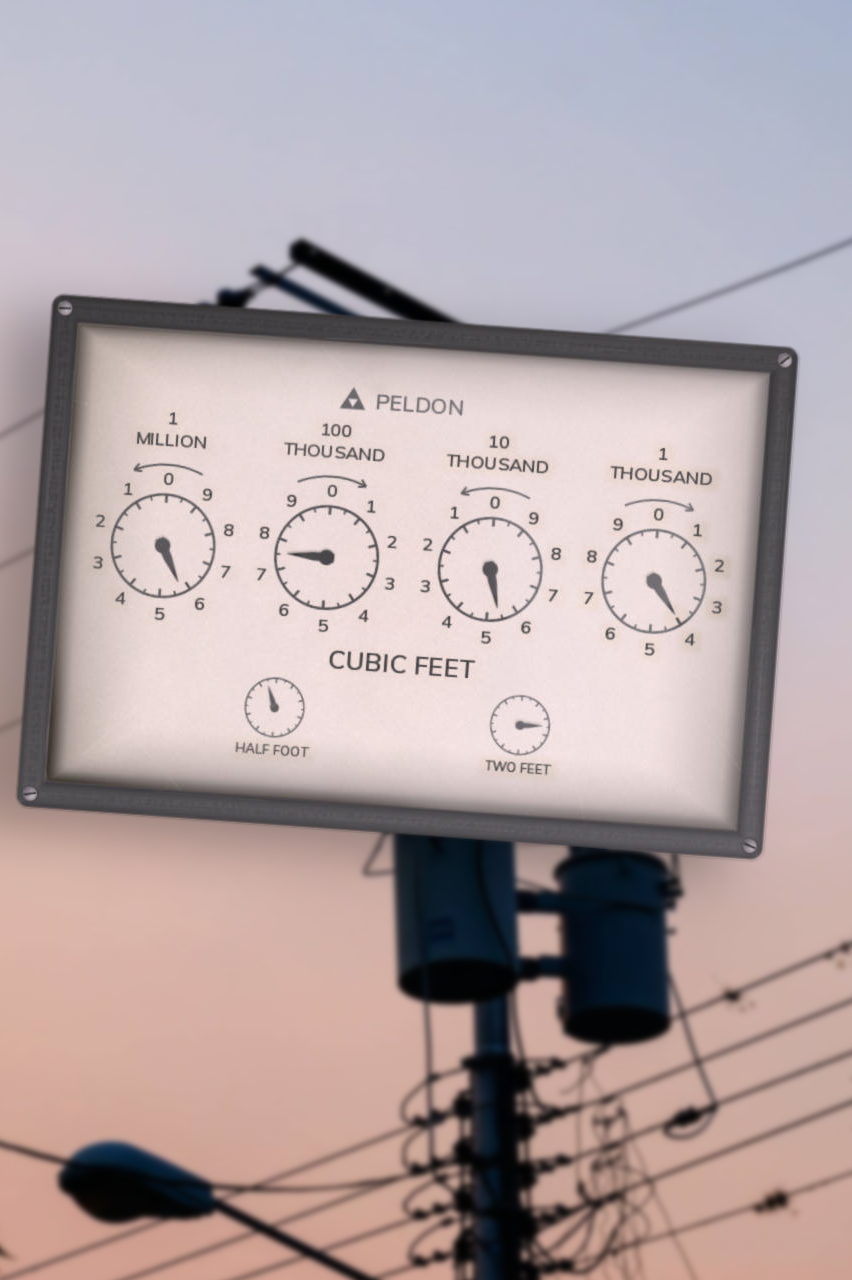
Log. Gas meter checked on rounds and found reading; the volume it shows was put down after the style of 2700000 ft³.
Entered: 575400 ft³
